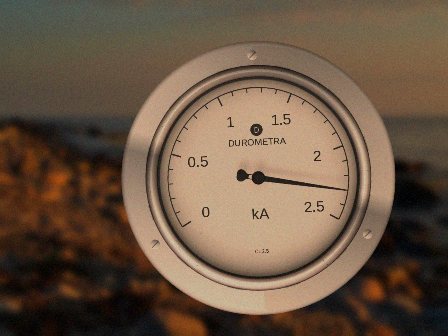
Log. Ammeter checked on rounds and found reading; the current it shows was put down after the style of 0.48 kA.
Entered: 2.3 kA
